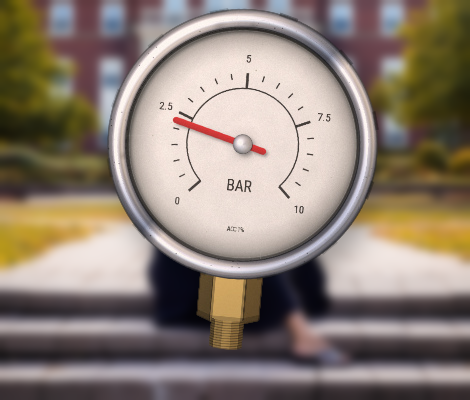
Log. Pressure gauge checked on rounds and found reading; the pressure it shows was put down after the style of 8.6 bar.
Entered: 2.25 bar
